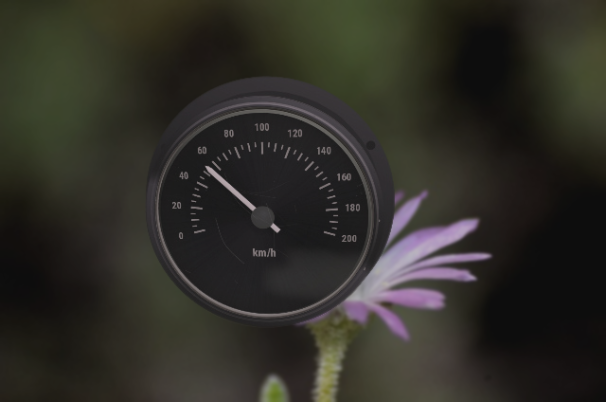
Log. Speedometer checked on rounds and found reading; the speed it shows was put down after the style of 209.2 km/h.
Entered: 55 km/h
